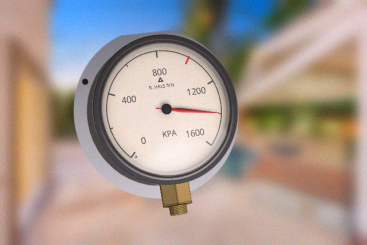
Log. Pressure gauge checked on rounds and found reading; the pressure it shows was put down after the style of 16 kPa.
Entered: 1400 kPa
